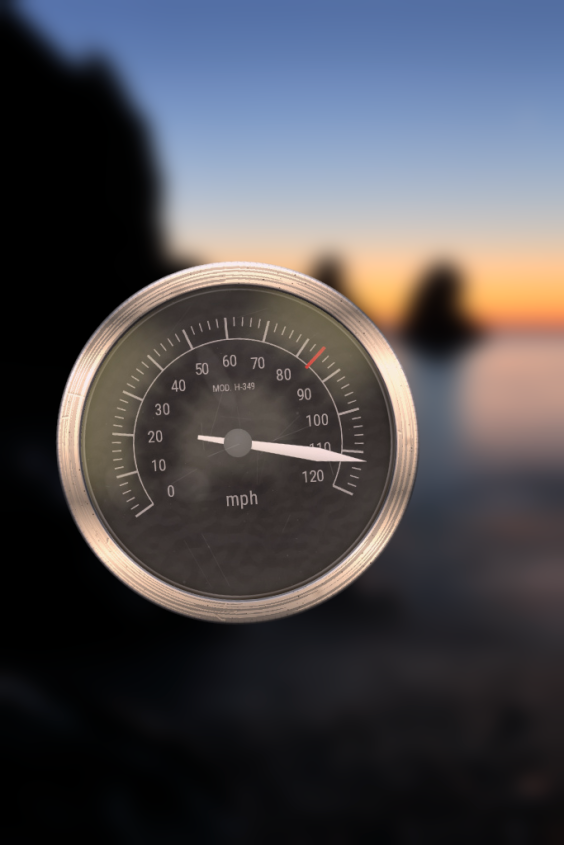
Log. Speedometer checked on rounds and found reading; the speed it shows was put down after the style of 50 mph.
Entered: 112 mph
